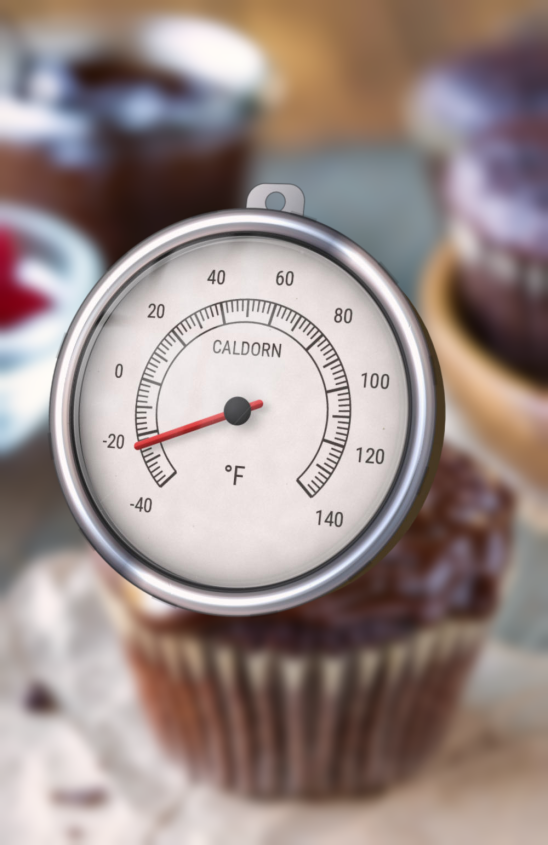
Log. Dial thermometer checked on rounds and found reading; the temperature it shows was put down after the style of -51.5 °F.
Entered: -24 °F
